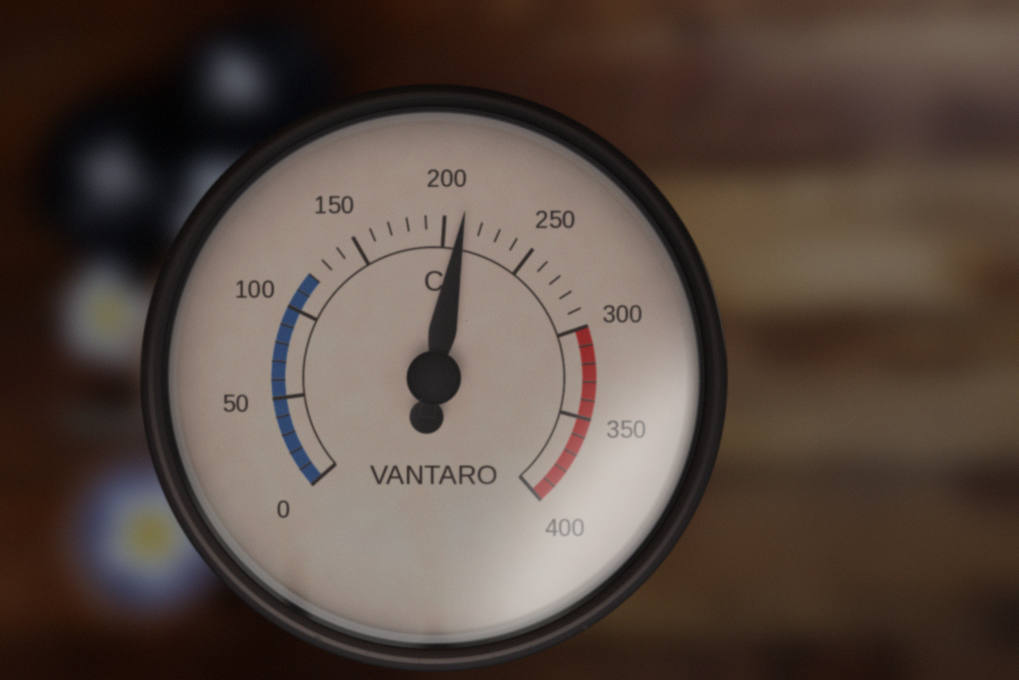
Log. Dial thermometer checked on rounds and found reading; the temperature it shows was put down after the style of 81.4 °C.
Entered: 210 °C
